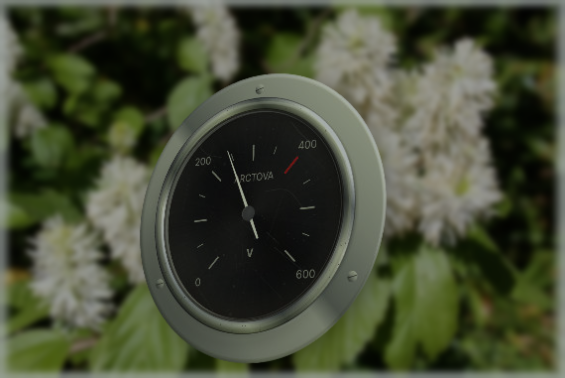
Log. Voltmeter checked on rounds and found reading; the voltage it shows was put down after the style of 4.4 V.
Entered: 250 V
